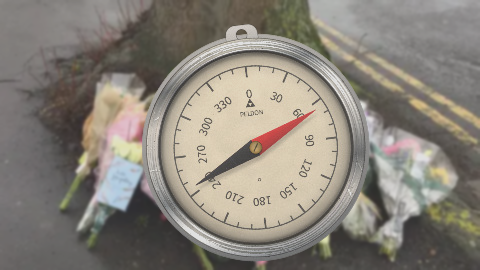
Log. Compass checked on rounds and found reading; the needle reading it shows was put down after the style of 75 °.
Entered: 65 °
